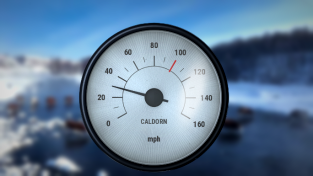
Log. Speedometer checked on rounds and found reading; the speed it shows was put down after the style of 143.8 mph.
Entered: 30 mph
